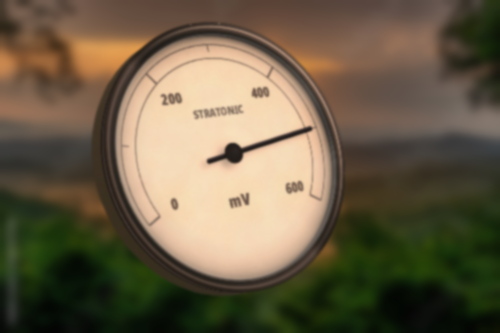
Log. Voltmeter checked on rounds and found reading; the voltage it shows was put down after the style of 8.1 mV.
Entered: 500 mV
